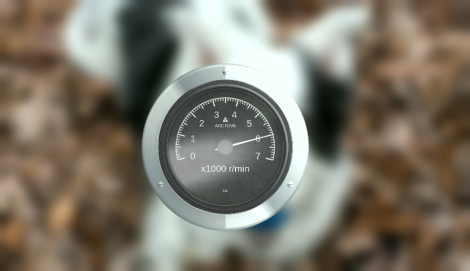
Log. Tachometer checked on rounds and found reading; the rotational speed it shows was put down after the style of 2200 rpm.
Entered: 6000 rpm
